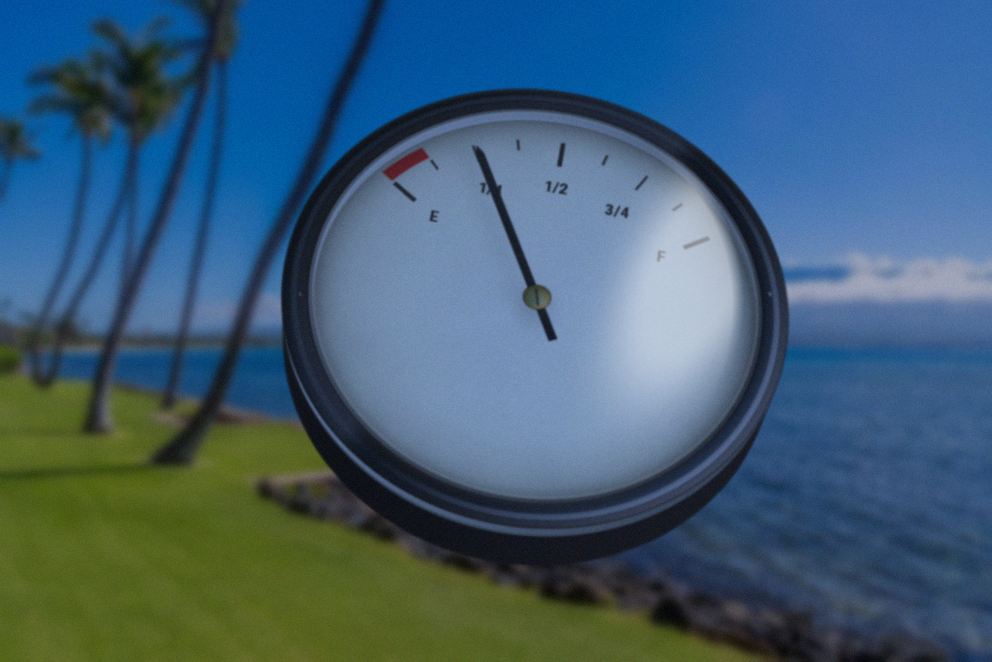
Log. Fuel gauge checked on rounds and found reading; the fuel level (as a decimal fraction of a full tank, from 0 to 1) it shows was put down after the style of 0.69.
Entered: 0.25
